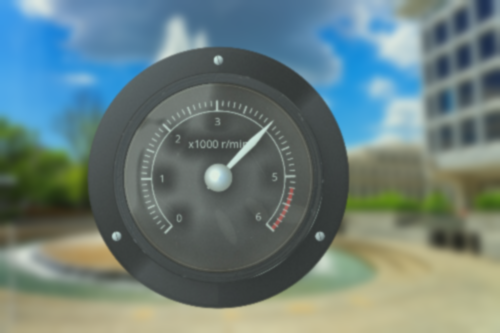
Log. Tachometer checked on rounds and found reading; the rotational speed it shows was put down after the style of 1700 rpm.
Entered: 4000 rpm
